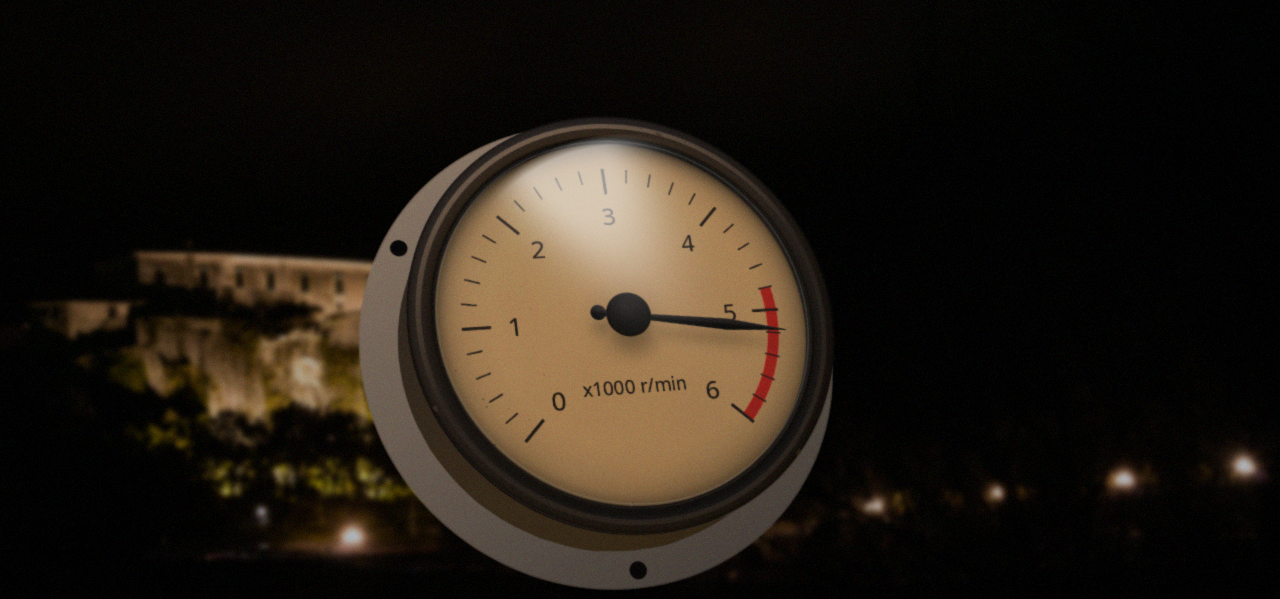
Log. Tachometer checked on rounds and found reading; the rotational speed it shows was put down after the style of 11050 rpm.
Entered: 5200 rpm
